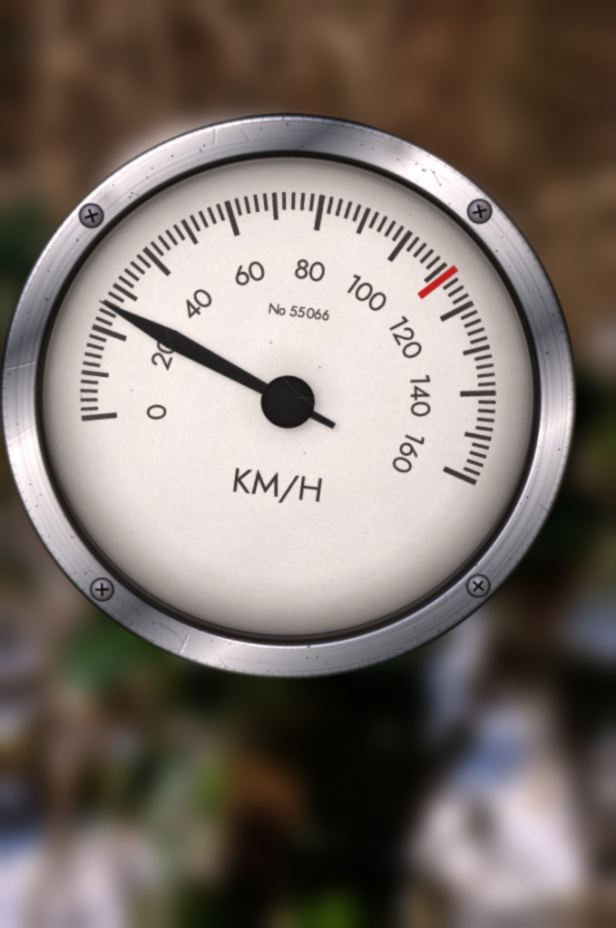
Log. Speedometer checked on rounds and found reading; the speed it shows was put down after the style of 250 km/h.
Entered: 26 km/h
